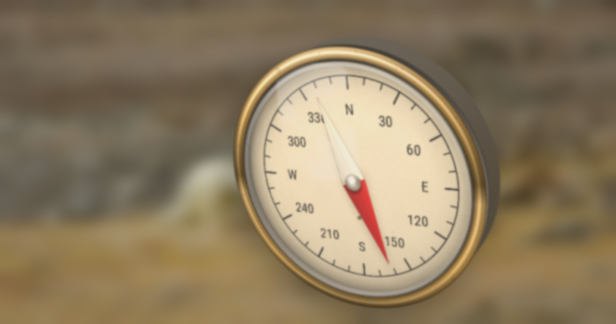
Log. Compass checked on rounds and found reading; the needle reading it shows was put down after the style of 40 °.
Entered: 160 °
